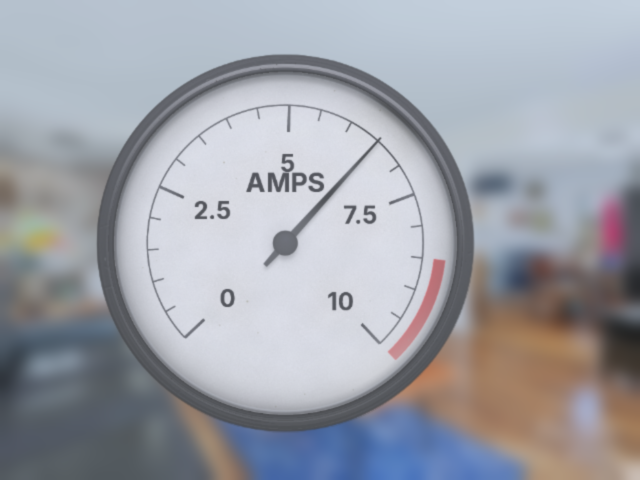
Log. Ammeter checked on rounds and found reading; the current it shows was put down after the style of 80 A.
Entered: 6.5 A
